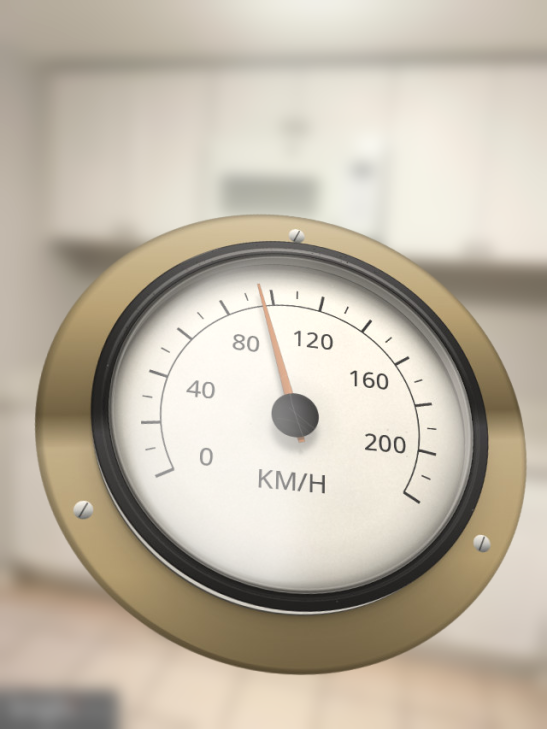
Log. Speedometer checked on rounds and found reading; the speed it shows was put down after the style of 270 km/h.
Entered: 95 km/h
